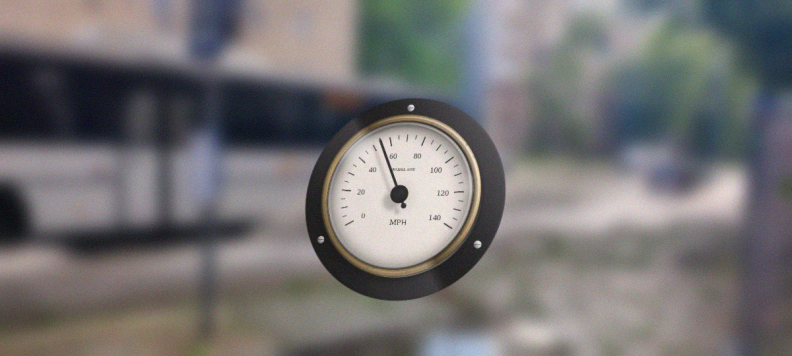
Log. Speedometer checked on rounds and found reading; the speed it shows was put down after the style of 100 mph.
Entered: 55 mph
